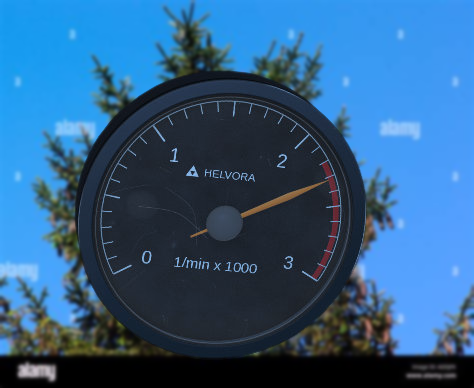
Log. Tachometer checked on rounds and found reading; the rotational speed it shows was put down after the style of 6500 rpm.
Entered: 2300 rpm
